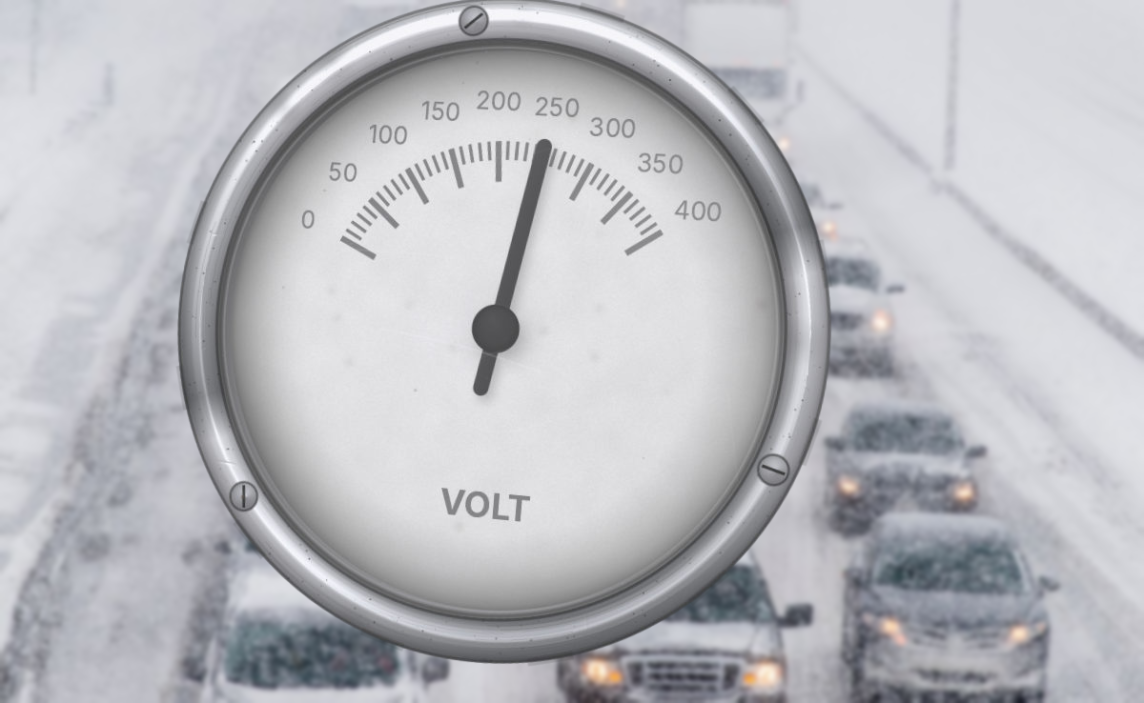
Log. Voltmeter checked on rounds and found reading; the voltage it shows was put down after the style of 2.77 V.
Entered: 250 V
